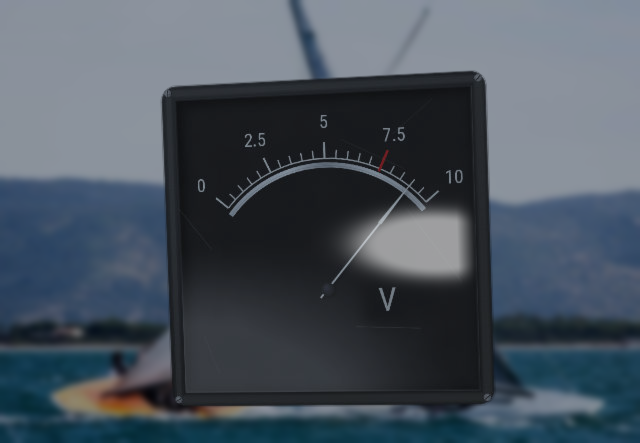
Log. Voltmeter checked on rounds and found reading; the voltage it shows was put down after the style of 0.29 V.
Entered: 9 V
